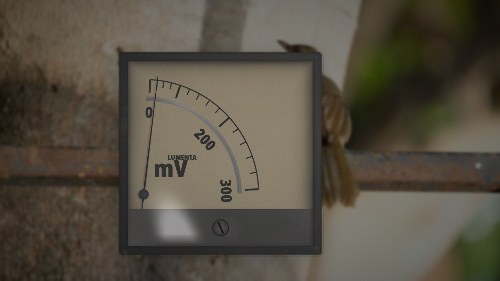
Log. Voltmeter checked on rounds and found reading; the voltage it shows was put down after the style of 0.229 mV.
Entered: 40 mV
